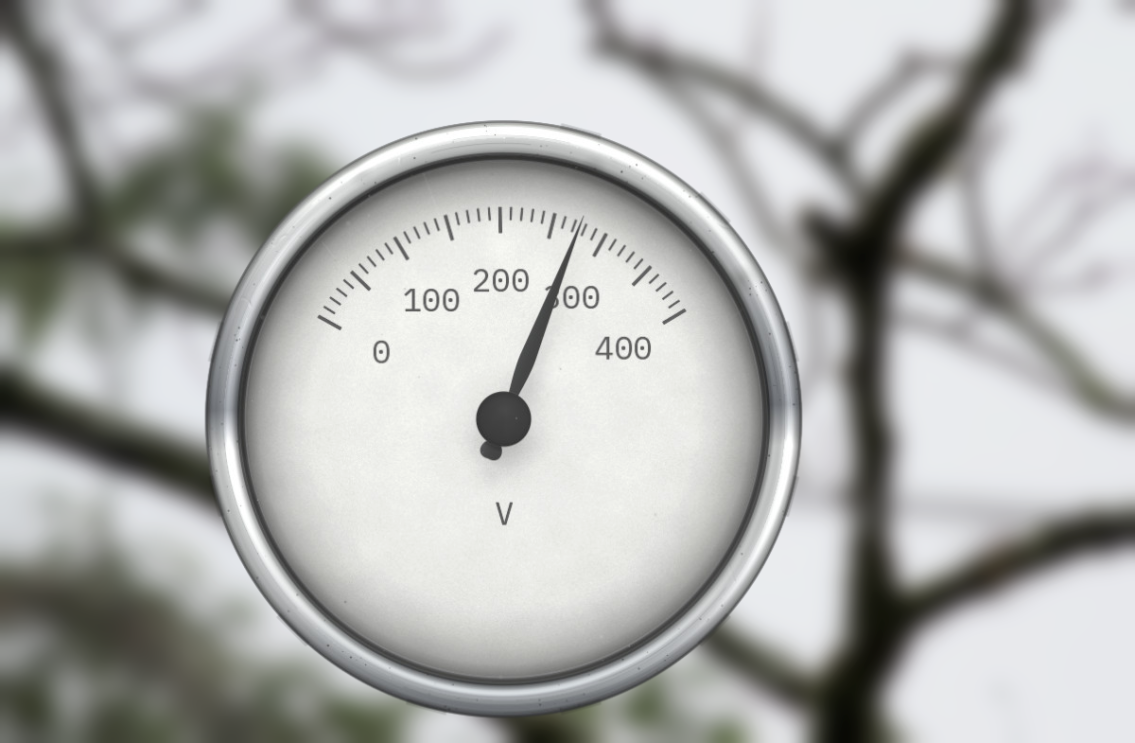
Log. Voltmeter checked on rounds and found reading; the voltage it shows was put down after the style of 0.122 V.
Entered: 275 V
